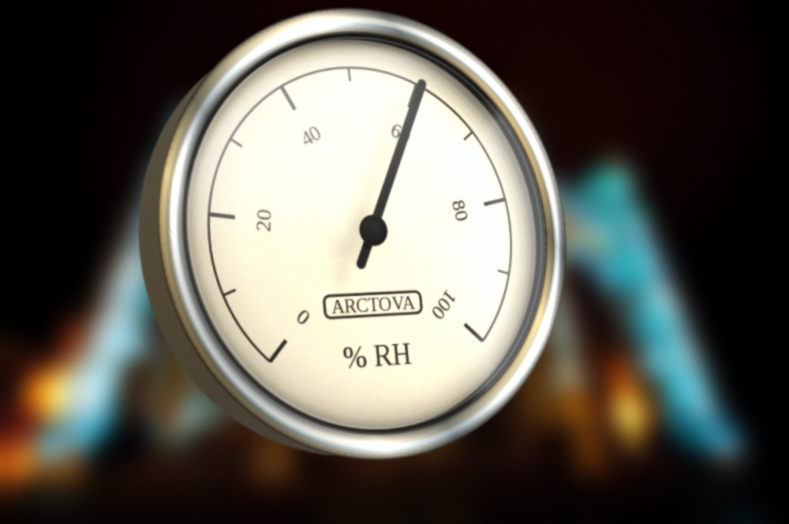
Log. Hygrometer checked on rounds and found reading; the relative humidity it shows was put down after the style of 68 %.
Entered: 60 %
